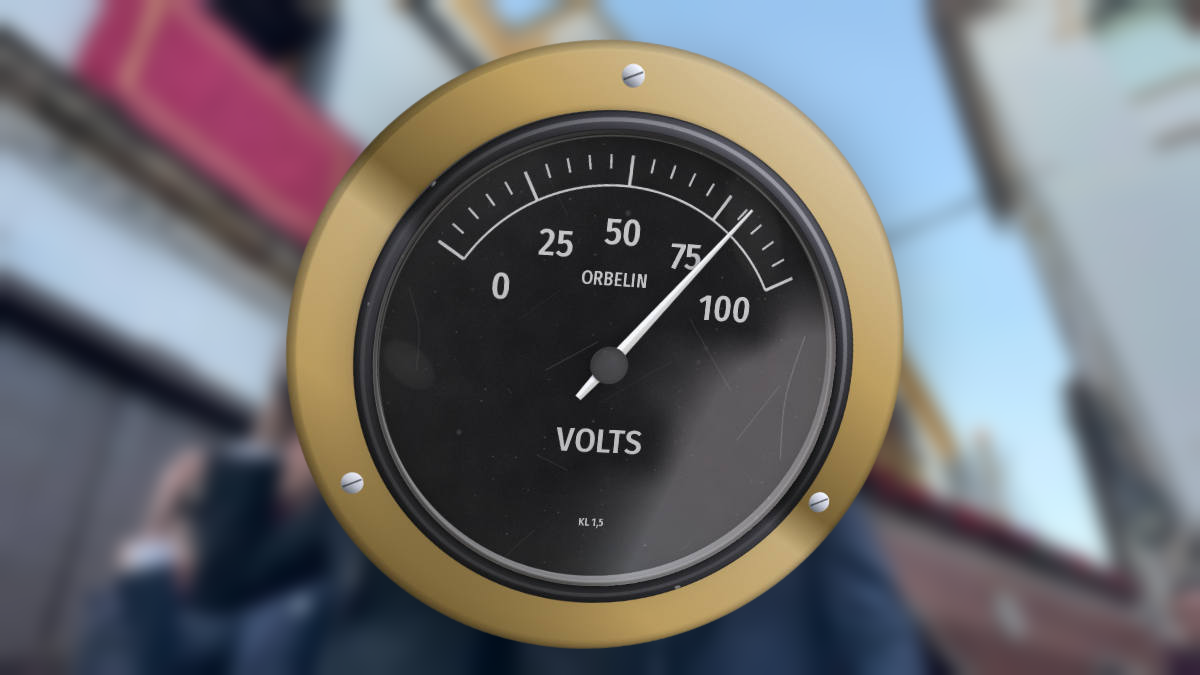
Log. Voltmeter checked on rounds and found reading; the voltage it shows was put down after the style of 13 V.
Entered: 80 V
